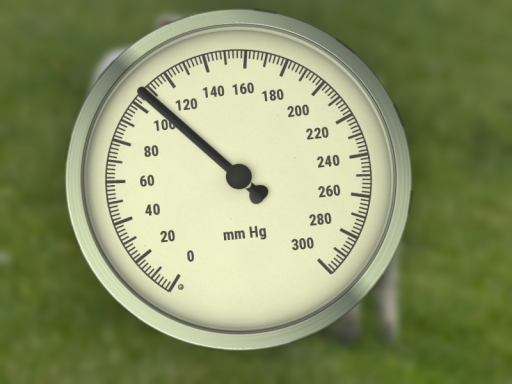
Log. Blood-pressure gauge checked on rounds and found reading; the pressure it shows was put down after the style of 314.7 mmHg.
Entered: 106 mmHg
